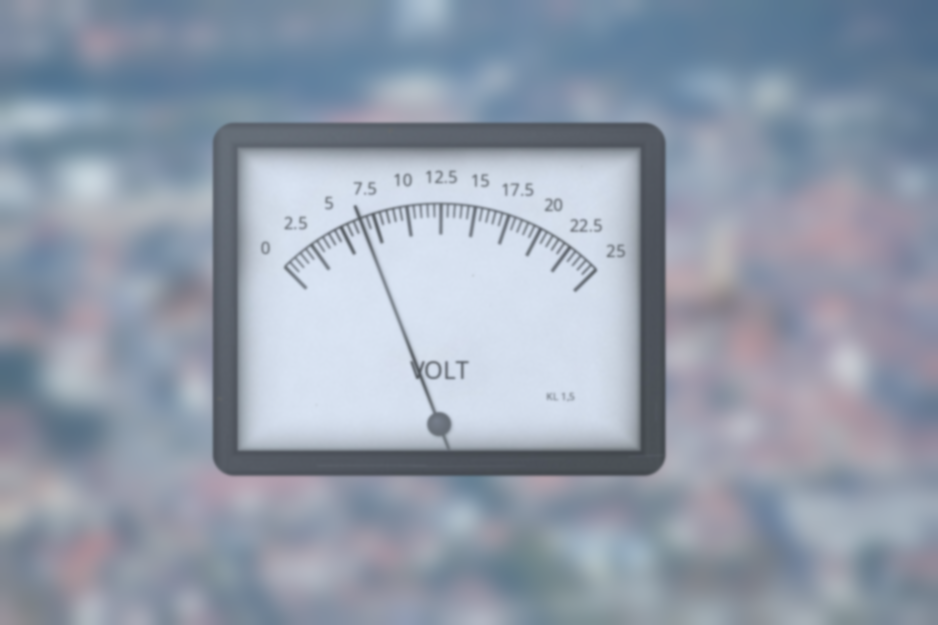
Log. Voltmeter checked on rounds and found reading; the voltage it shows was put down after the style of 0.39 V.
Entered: 6.5 V
